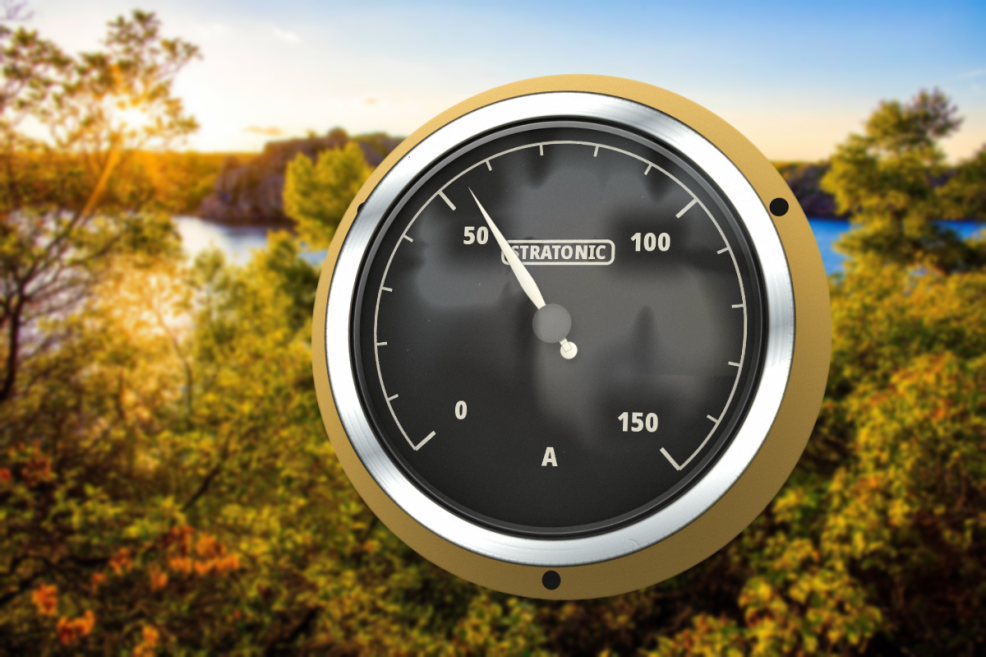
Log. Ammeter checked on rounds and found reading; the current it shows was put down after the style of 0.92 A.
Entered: 55 A
